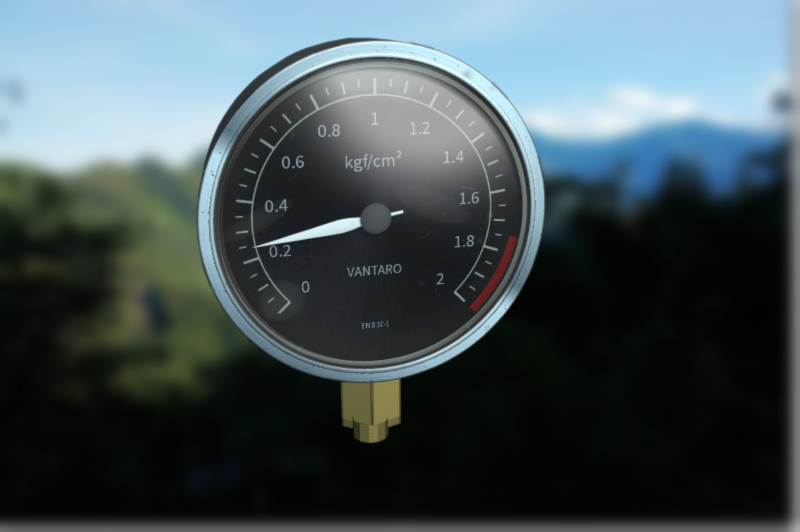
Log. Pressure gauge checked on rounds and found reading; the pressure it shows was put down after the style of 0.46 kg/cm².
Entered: 0.25 kg/cm²
